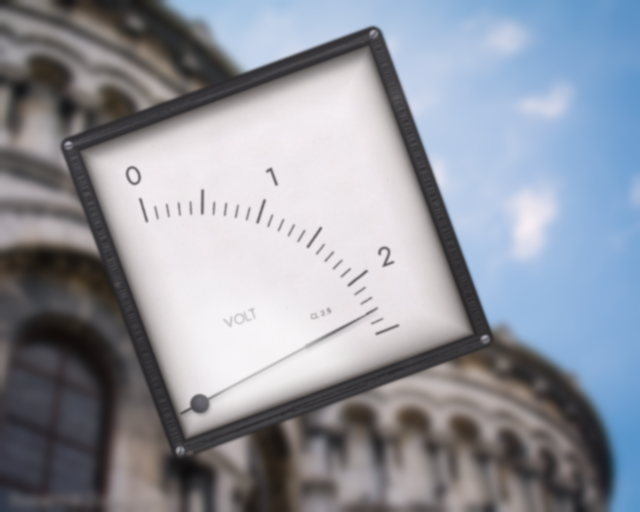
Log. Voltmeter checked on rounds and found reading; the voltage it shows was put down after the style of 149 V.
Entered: 2.3 V
